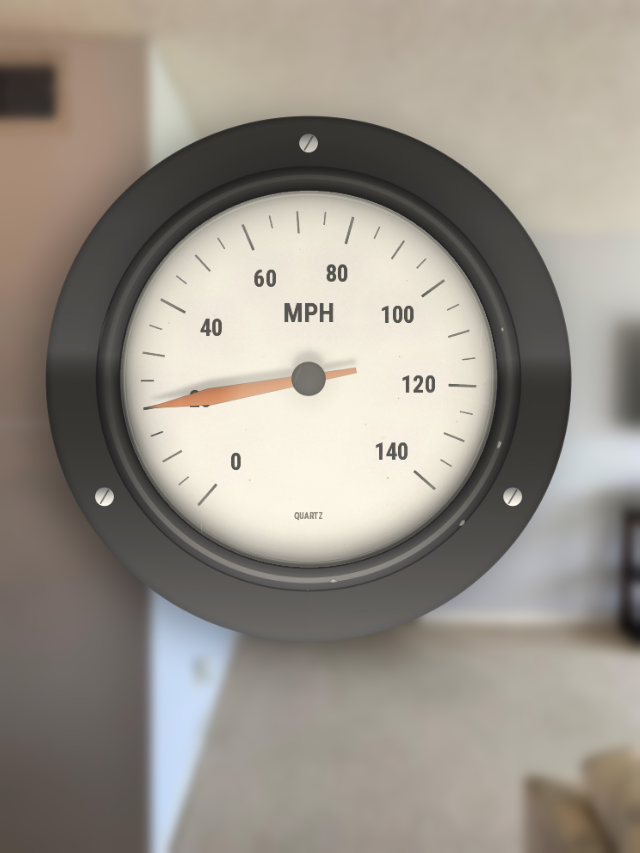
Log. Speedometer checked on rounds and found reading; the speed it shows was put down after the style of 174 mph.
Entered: 20 mph
